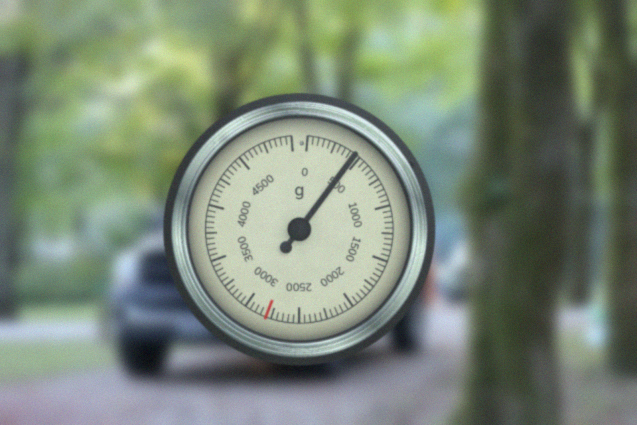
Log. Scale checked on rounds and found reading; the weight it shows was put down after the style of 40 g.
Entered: 450 g
